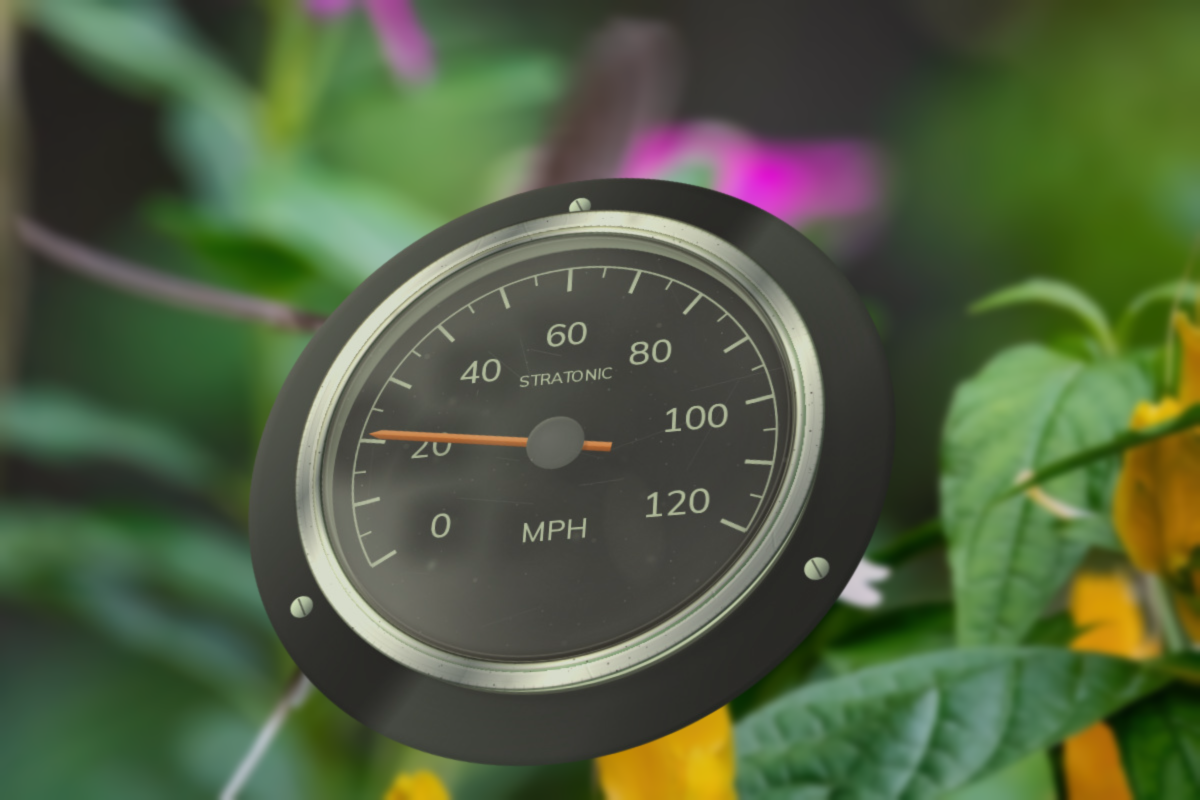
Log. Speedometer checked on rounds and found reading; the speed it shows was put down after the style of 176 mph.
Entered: 20 mph
